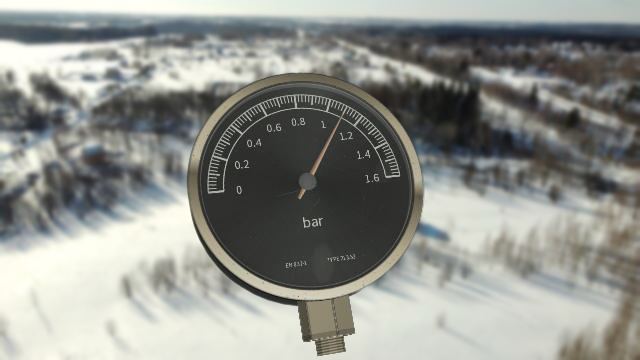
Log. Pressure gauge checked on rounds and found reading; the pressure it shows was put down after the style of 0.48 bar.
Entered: 1.1 bar
